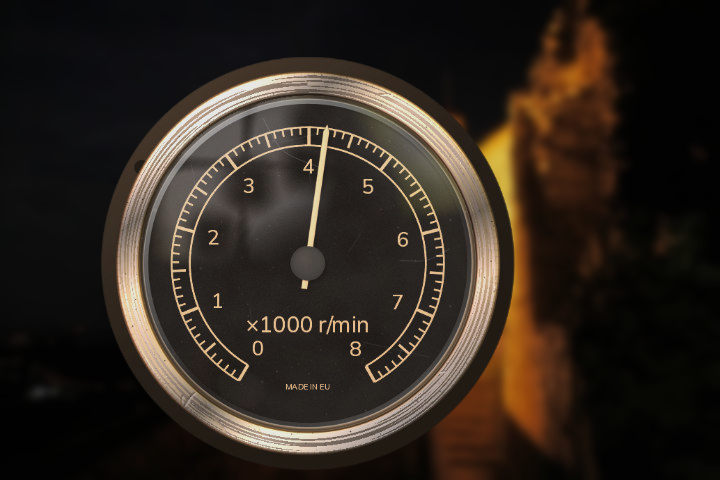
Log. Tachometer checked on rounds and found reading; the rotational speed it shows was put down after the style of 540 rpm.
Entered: 4200 rpm
